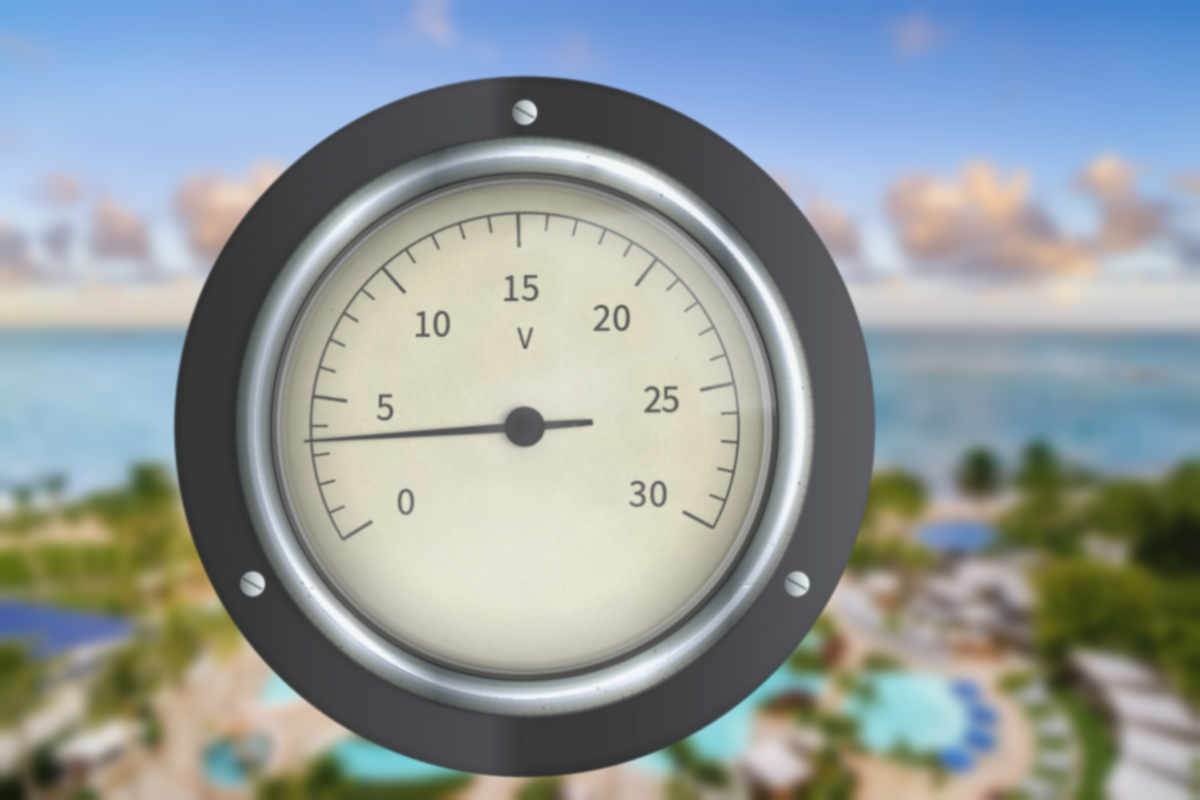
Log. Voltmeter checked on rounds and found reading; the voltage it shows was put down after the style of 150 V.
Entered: 3.5 V
